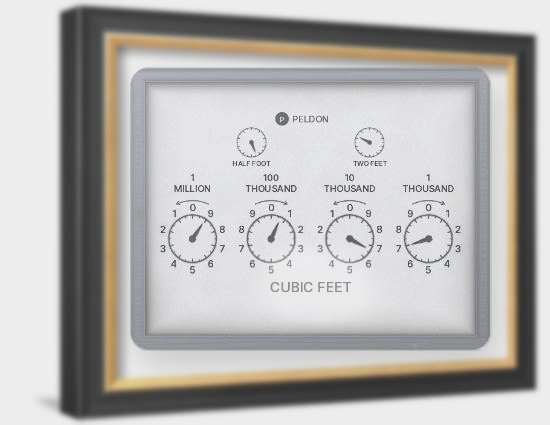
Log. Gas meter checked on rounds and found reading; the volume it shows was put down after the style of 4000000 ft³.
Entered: 906700 ft³
